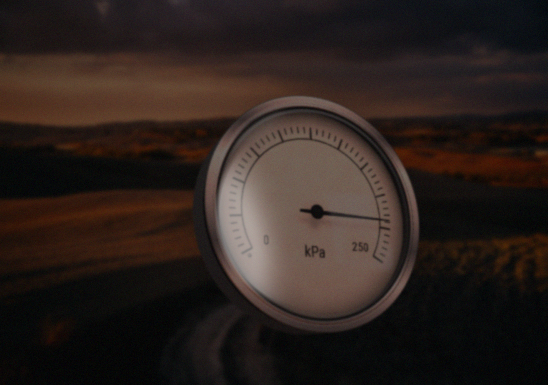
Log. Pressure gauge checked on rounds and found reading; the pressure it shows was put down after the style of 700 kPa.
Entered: 220 kPa
